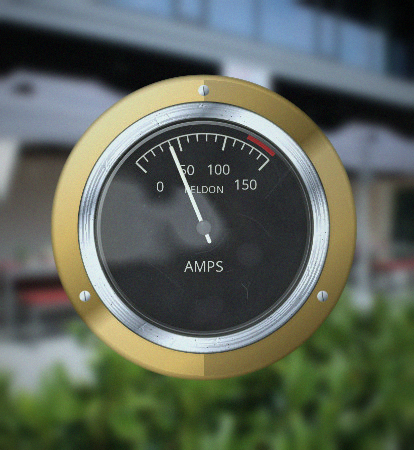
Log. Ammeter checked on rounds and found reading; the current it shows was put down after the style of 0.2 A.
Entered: 40 A
